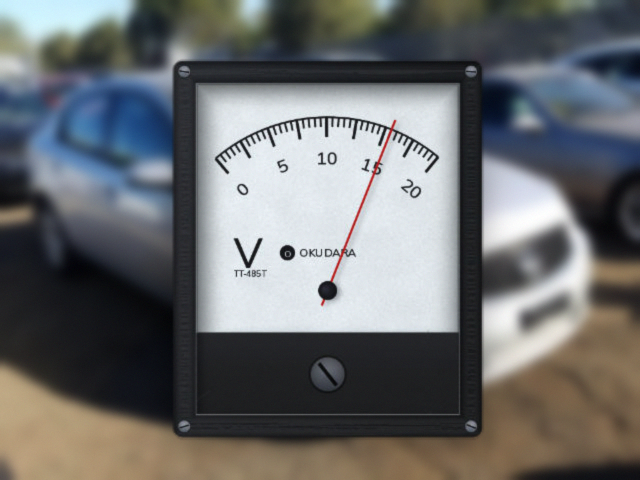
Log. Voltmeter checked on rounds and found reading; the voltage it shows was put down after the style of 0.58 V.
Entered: 15.5 V
